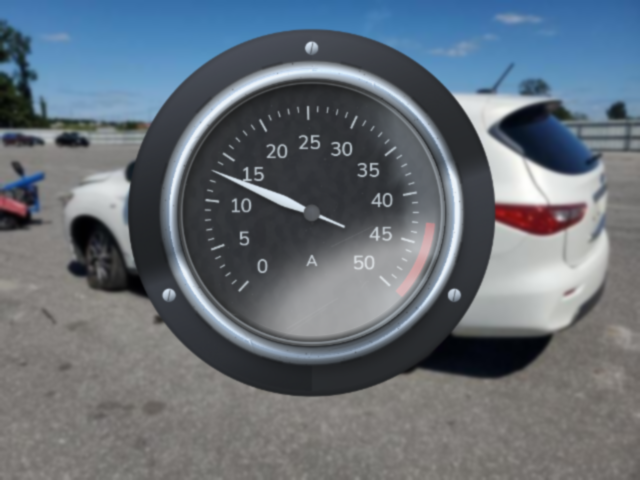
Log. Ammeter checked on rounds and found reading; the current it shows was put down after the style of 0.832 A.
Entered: 13 A
